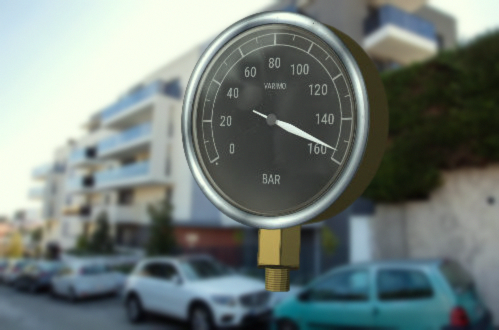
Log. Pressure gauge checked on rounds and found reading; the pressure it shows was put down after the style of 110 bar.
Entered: 155 bar
